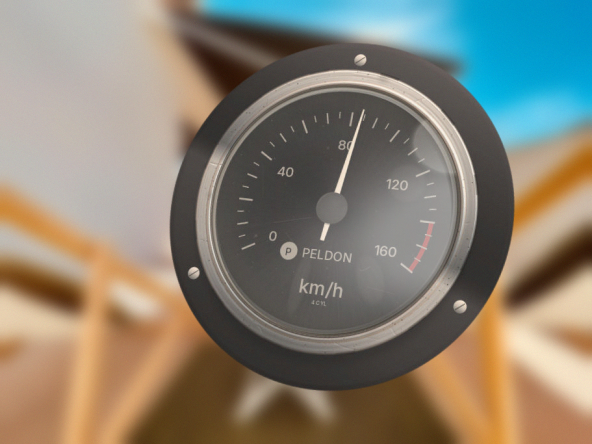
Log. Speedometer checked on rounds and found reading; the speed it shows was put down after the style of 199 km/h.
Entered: 85 km/h
